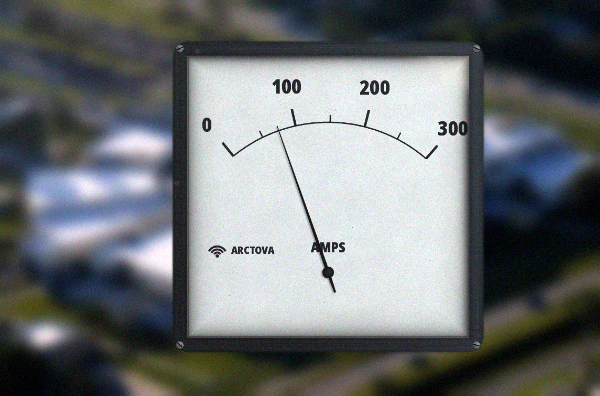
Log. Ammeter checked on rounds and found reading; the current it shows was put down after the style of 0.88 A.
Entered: 75 A
